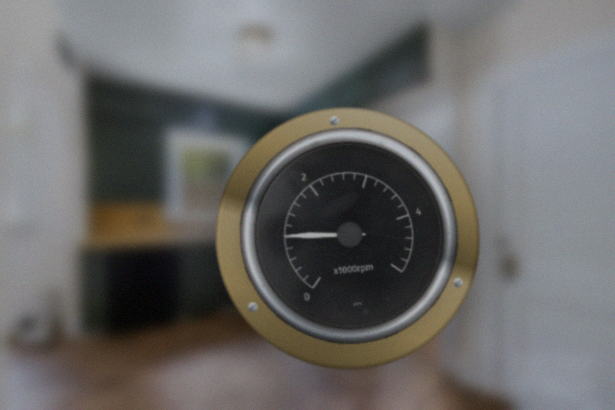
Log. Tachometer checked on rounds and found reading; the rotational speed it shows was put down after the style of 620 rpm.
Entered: 1000 rpm
